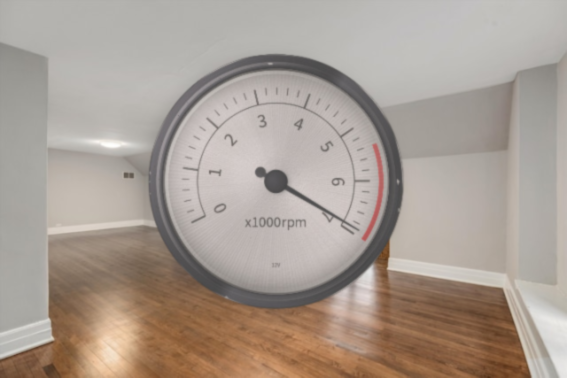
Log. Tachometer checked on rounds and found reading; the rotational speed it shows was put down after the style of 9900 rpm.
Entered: 6900 rpm
